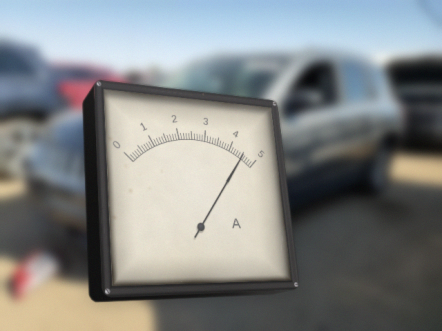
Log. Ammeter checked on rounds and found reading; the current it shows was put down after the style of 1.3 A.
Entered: 4.5 A
